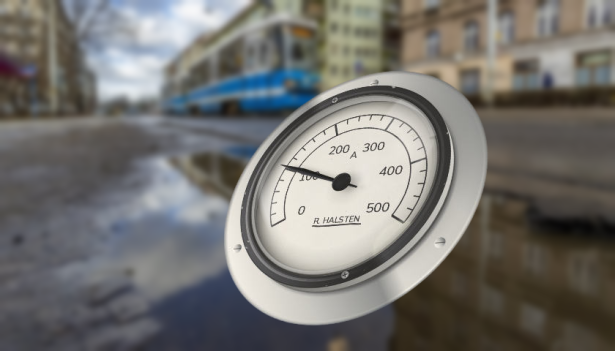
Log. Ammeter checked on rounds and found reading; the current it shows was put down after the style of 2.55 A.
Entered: 100 A
